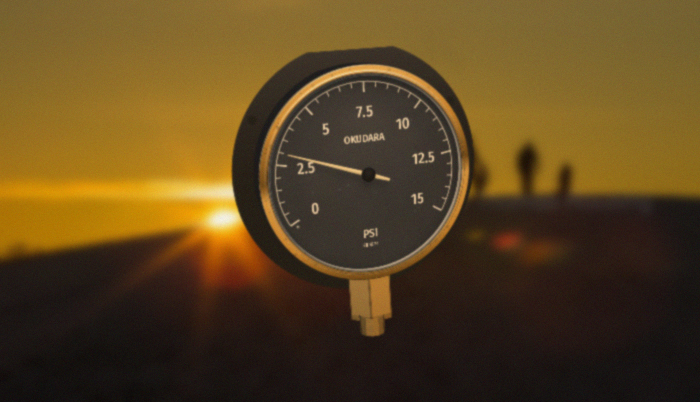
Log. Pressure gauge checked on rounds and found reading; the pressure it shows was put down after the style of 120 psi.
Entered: 3 psi
